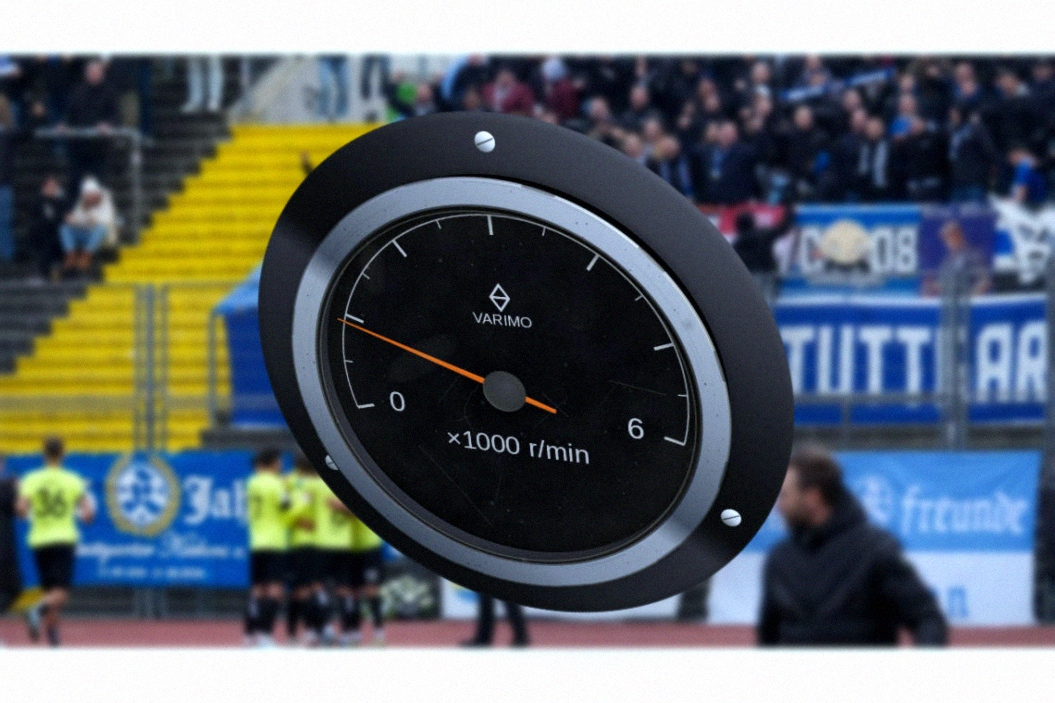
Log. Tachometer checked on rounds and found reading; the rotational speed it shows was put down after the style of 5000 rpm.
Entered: 1000 rpm
